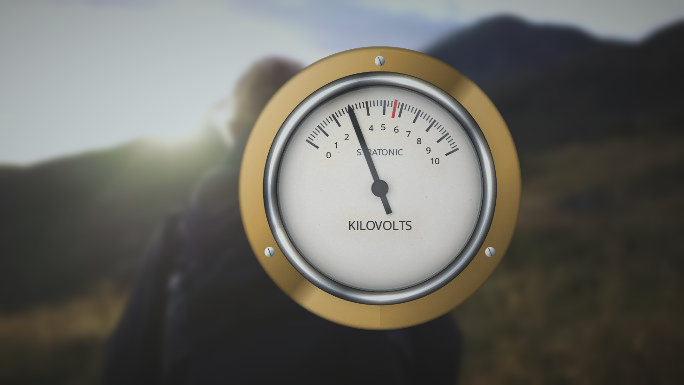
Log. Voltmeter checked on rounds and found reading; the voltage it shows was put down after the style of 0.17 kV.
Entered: 3 kV
